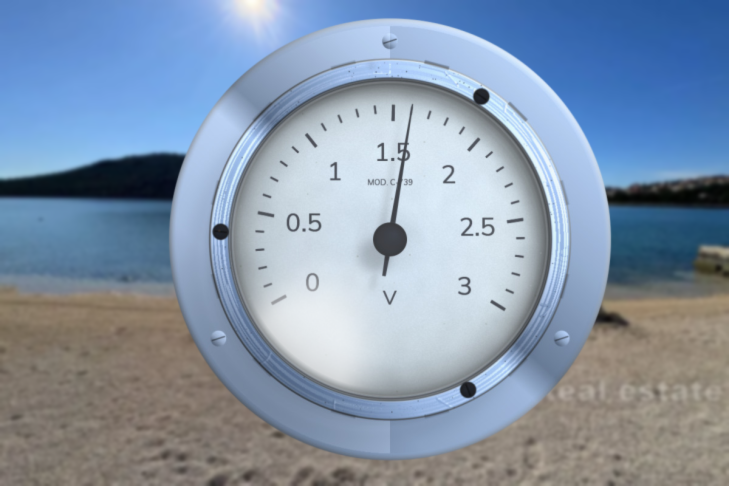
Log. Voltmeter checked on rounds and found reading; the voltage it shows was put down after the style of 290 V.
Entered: 1.6 V
